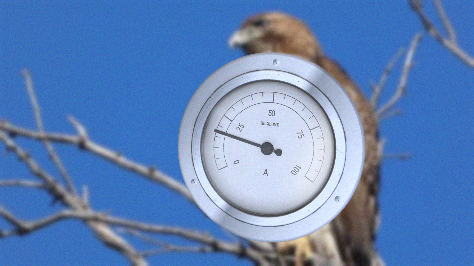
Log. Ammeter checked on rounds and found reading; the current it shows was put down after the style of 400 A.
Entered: 17.5 A
